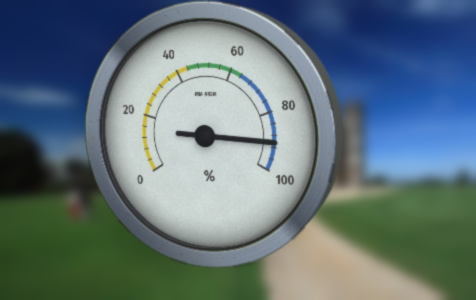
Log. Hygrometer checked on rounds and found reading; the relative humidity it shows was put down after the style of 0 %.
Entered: 90 %
